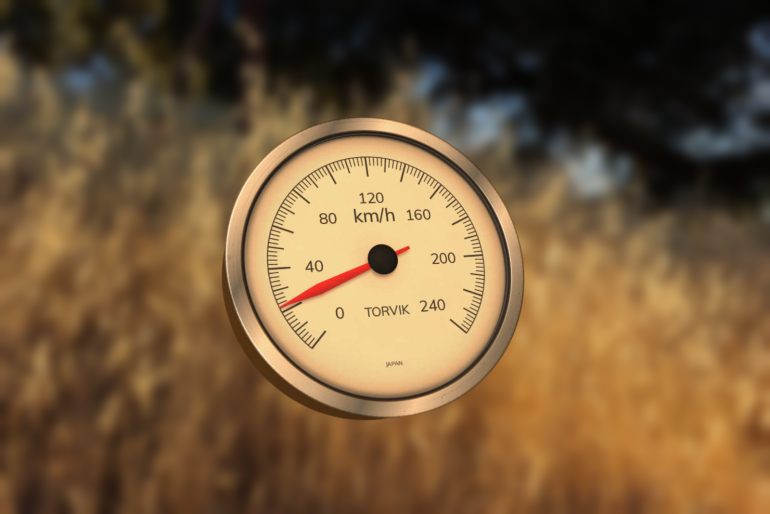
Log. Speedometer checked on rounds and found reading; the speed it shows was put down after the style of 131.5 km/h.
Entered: 22 km/h
